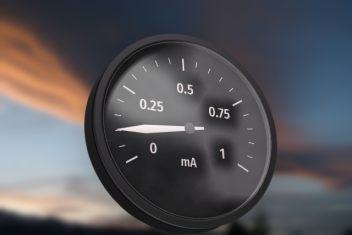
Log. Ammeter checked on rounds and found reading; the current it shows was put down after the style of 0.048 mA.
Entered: 0.1 mA
